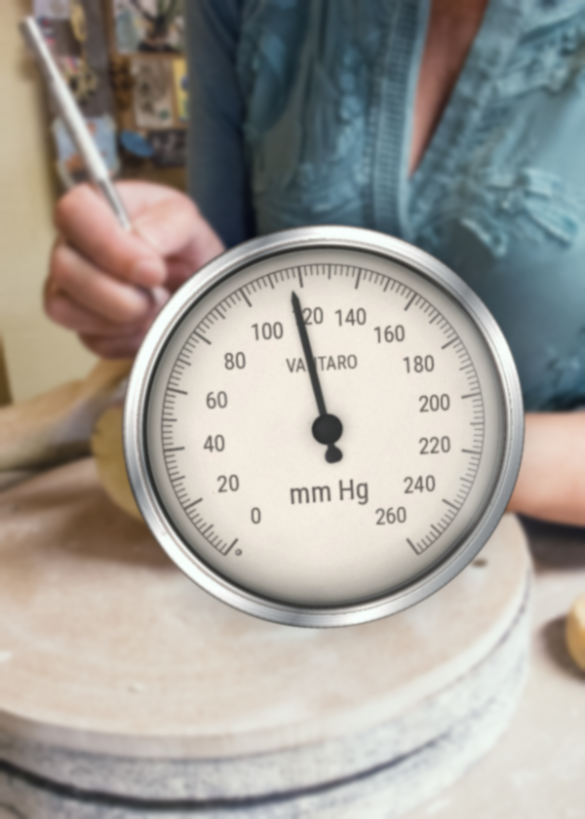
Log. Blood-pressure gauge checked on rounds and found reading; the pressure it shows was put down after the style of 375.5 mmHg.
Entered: 116 mmHg
